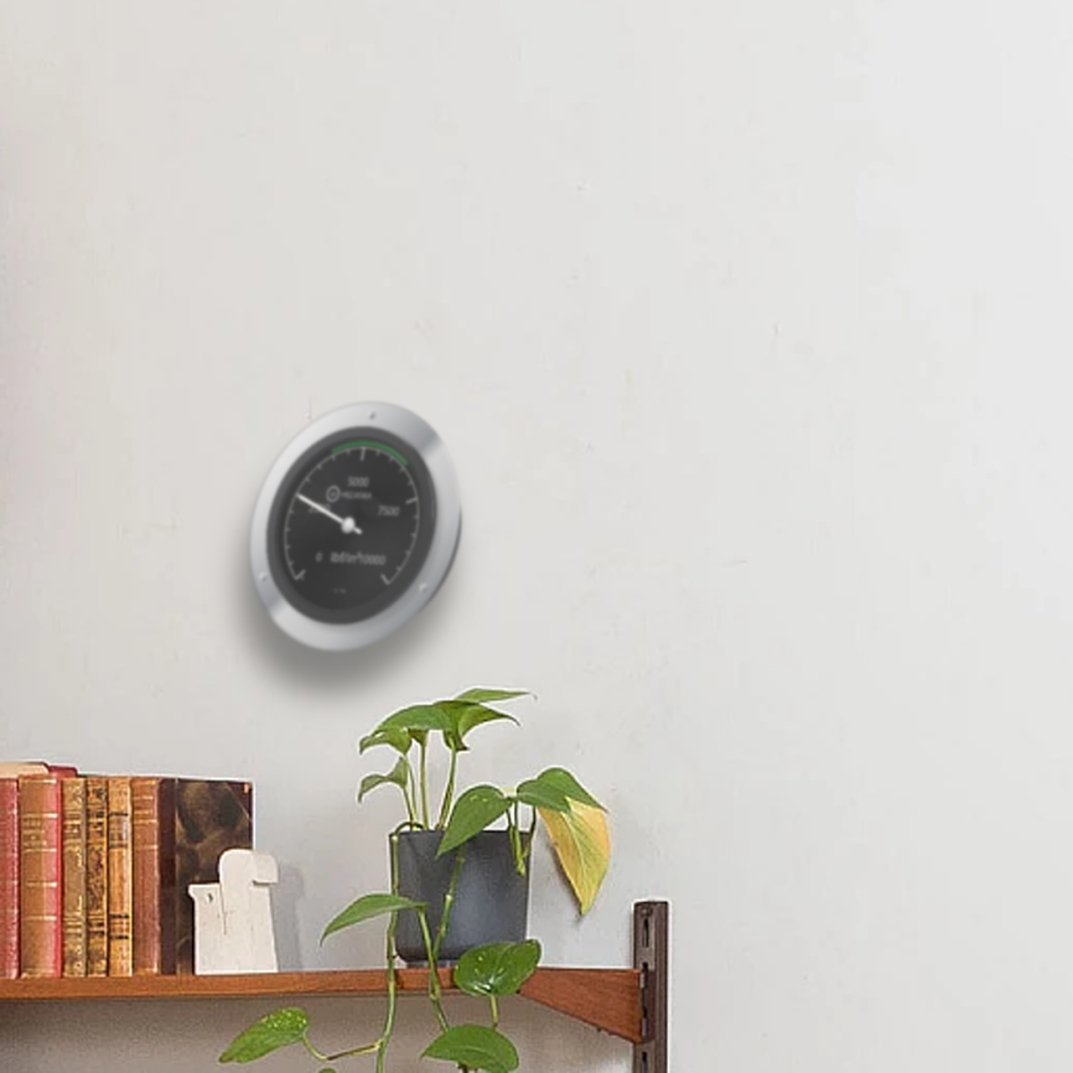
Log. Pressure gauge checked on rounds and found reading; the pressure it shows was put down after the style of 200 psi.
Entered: 2500 psi
